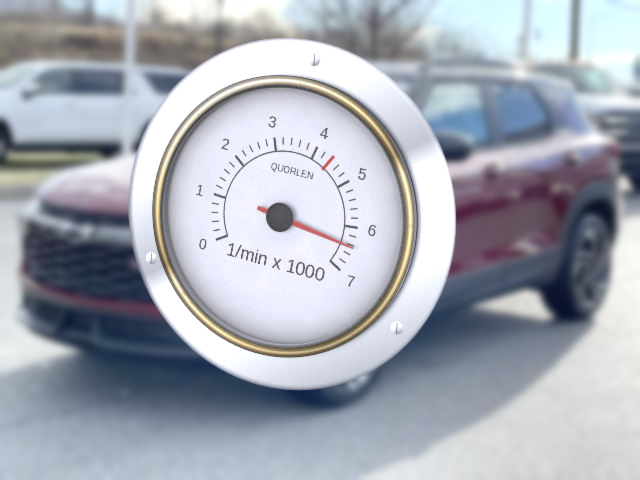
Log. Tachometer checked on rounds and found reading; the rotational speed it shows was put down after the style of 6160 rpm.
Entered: 6400 rpm
